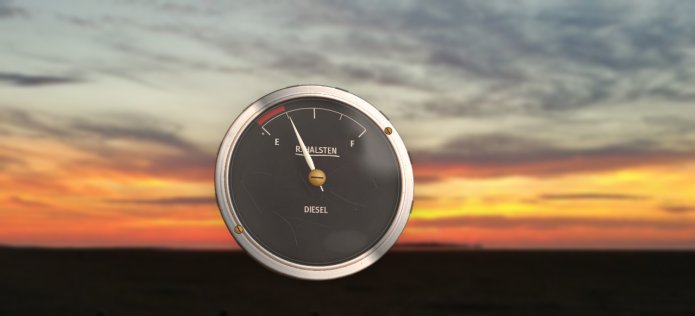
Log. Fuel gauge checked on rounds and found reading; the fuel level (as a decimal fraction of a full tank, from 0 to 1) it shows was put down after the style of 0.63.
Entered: 0.25
